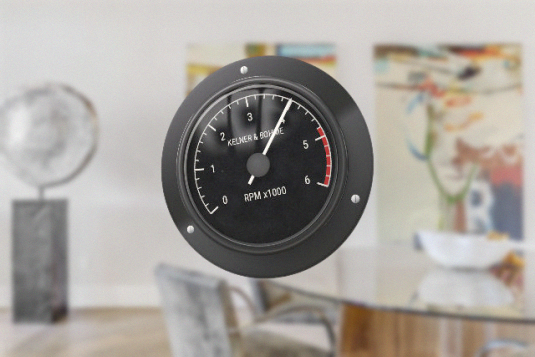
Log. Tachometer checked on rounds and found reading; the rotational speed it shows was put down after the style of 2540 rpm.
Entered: 4000 rpm
